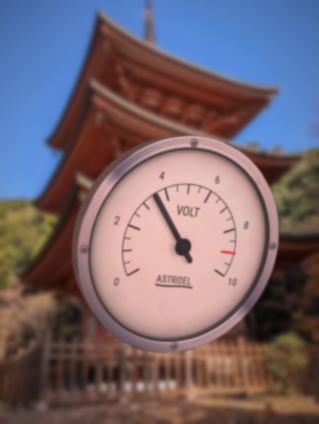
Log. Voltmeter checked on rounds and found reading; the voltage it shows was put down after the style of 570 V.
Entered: 3.5 V
